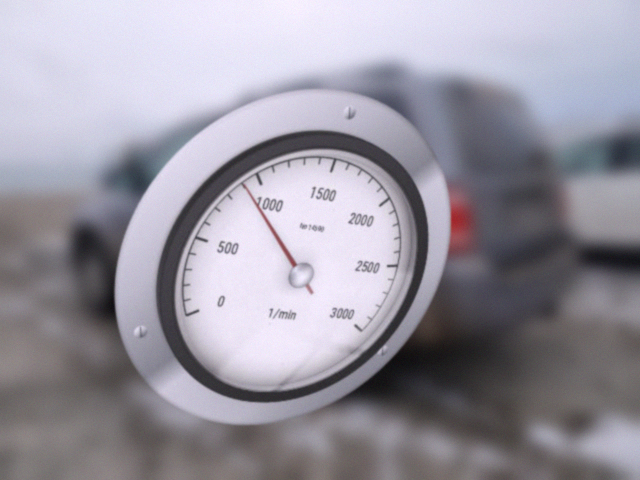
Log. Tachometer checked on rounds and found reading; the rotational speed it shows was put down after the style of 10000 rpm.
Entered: 900 rpm
